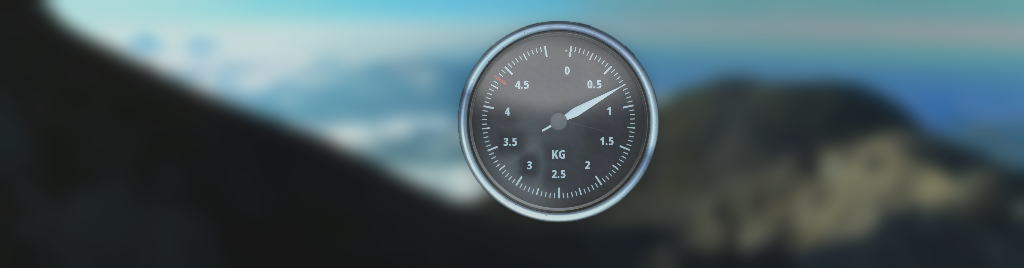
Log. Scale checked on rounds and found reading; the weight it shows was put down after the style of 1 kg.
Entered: 0.75 kg
